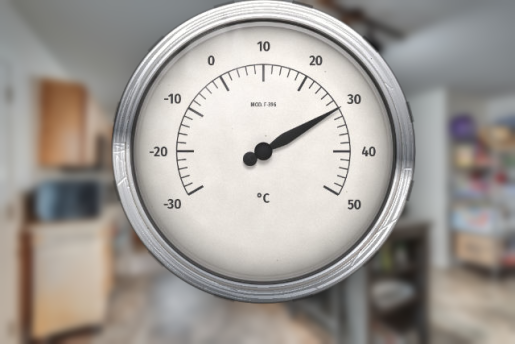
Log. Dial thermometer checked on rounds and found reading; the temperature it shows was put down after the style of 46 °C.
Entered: 30 °C
